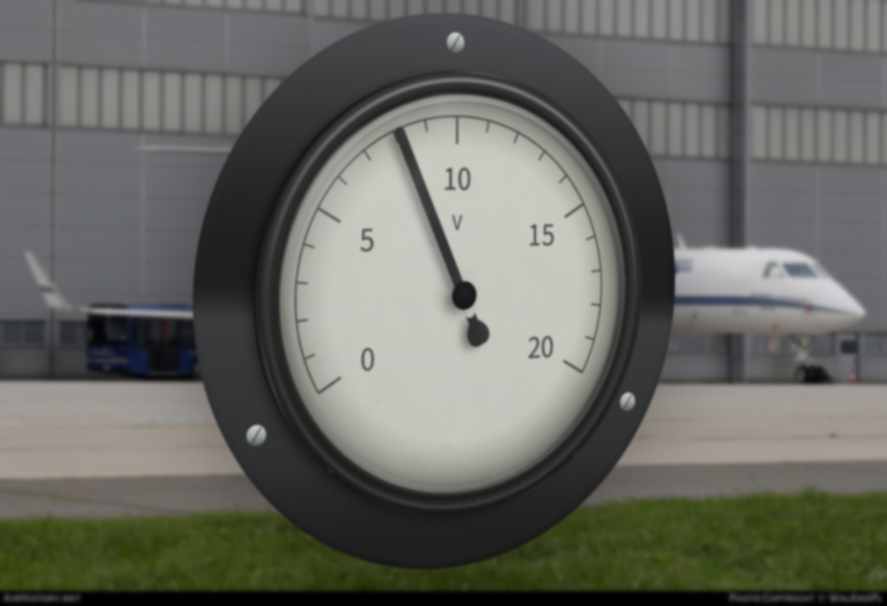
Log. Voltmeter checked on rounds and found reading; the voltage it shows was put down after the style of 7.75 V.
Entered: 8 V
